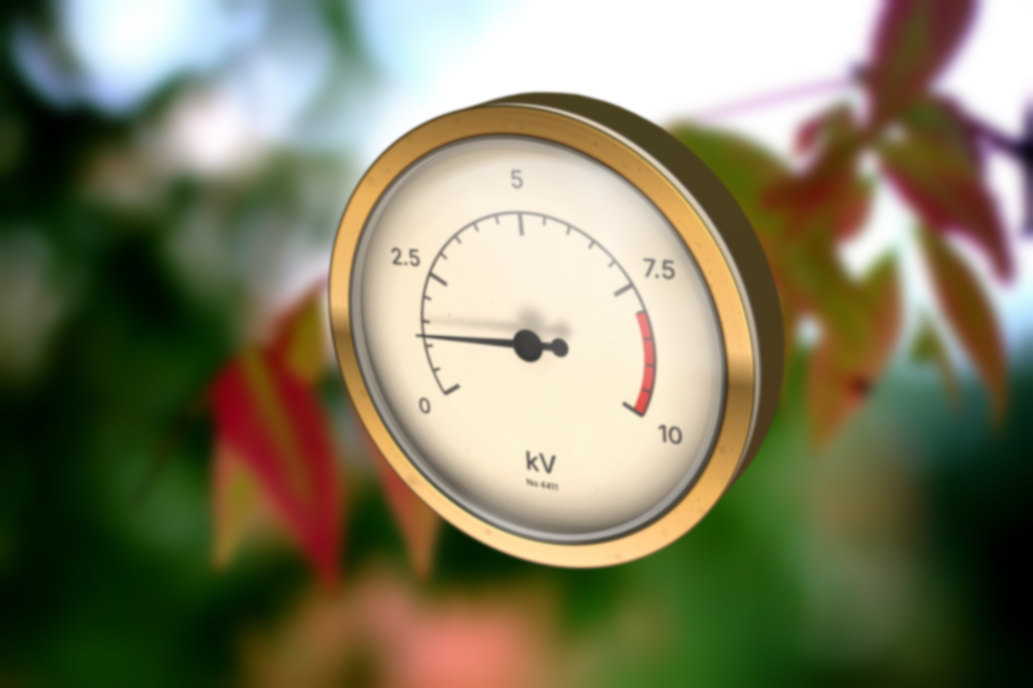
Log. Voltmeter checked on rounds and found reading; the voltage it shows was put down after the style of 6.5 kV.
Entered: 1.25 kV
